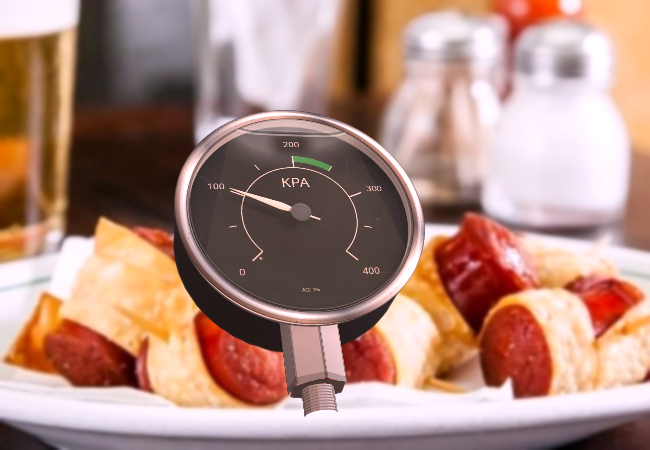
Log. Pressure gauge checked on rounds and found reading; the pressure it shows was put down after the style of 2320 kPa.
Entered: 100 kPa
